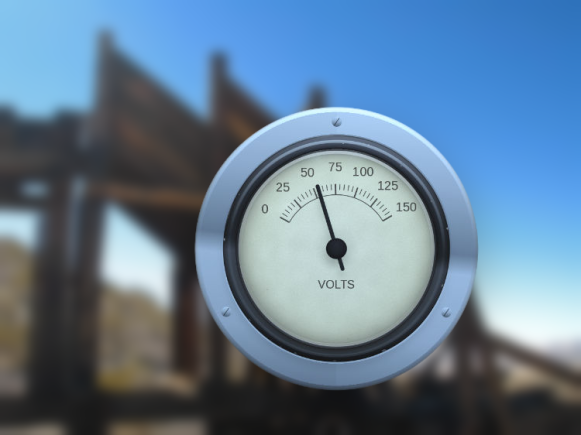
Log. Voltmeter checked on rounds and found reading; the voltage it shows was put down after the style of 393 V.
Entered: 55 V
